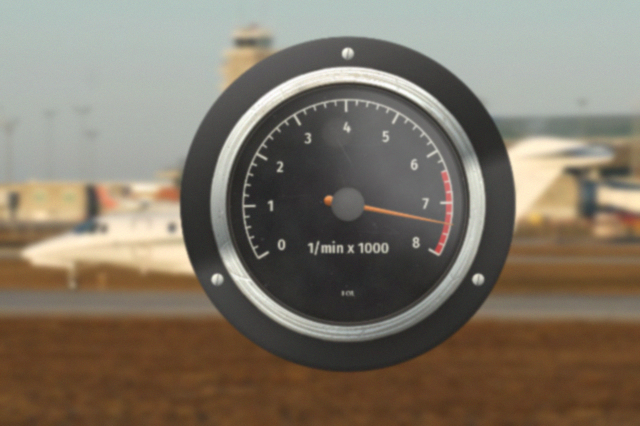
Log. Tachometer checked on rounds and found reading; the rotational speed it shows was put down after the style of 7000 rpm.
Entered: 7400 rpm
